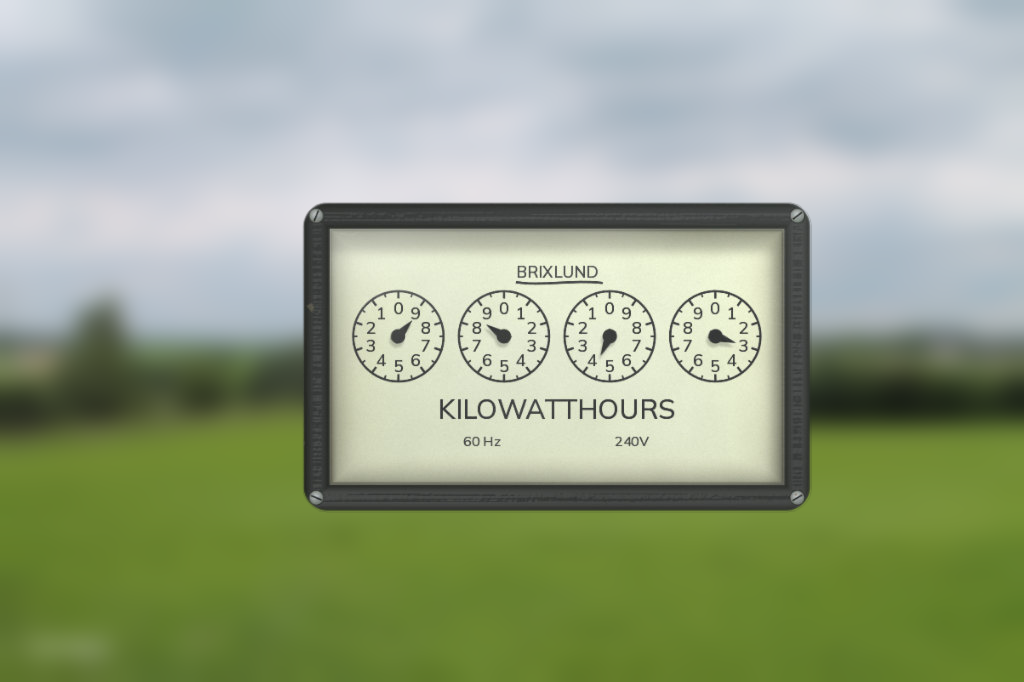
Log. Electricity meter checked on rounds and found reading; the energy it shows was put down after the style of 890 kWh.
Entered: 8843 kWh
